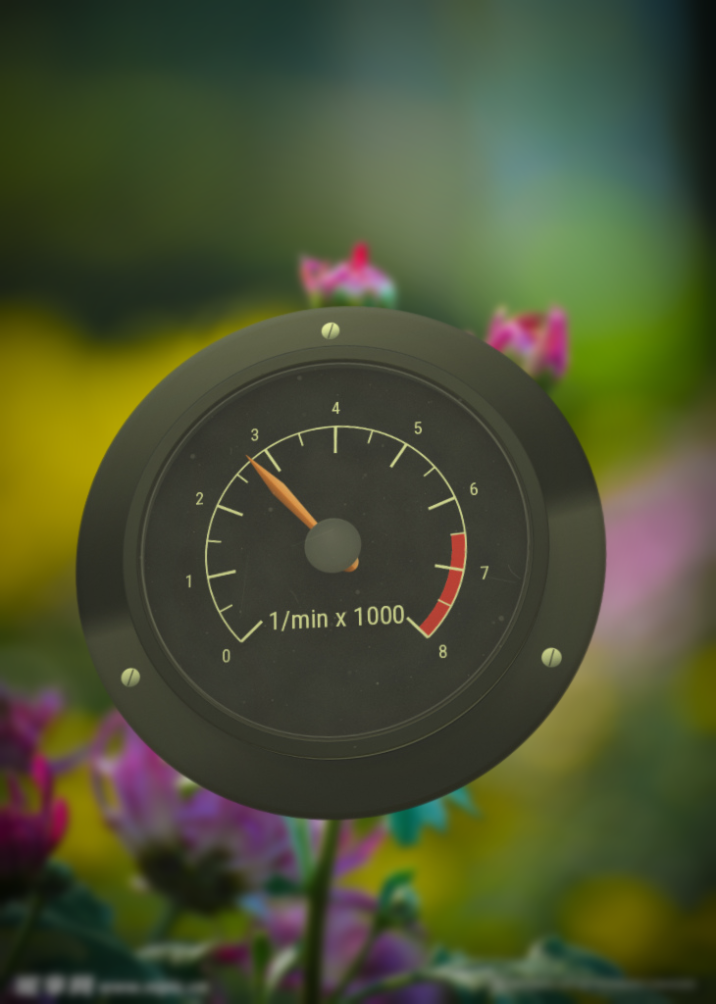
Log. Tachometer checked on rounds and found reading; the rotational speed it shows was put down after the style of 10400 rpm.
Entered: 2750 rpm
